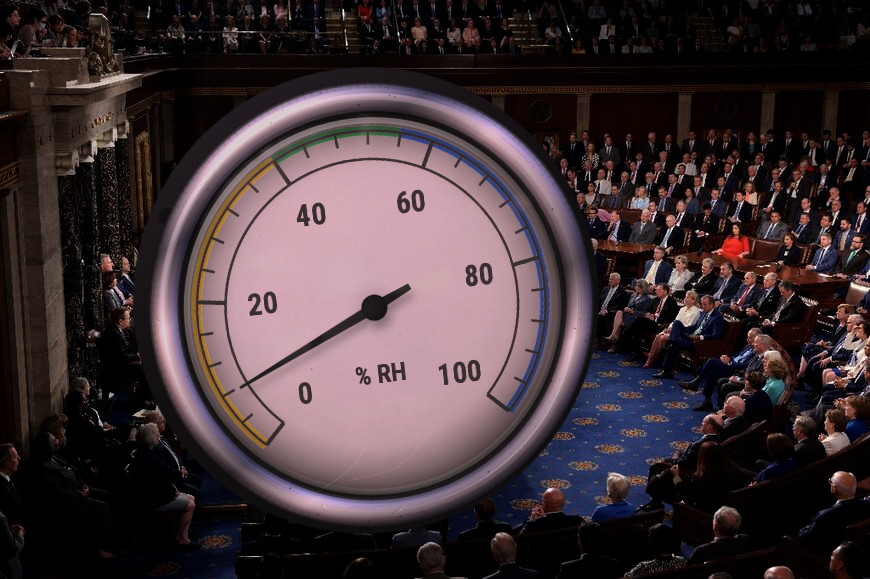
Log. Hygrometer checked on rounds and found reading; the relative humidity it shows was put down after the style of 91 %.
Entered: 8 %
